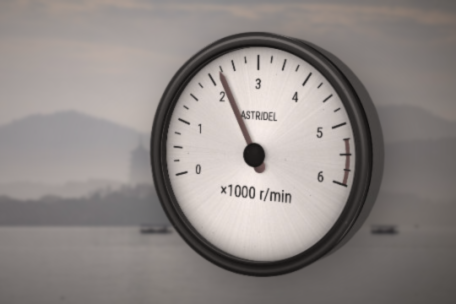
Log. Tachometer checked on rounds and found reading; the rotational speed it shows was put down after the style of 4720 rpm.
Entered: 2250 rpm
